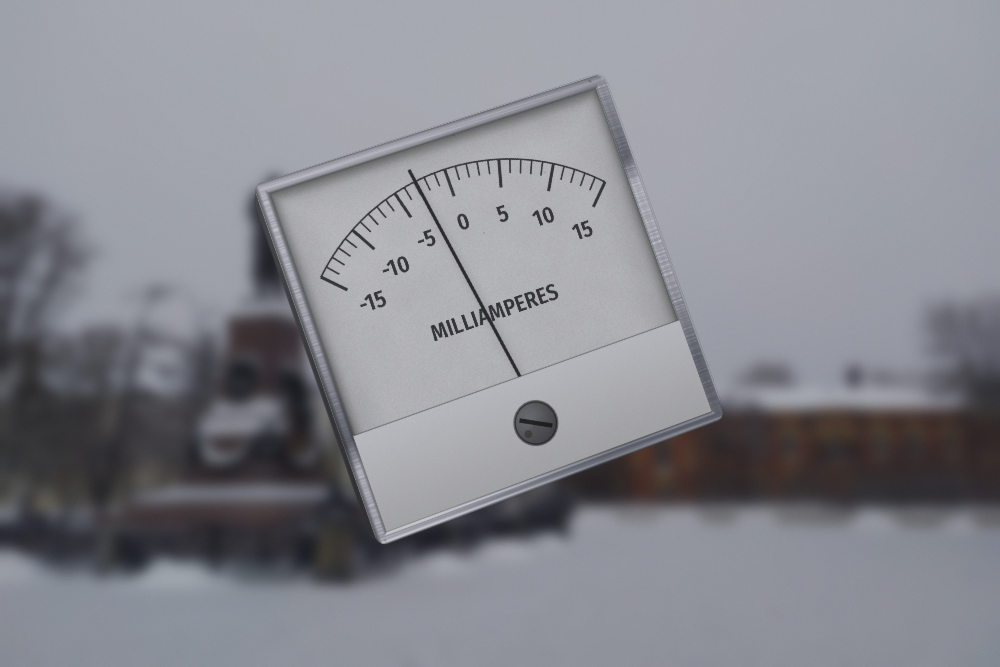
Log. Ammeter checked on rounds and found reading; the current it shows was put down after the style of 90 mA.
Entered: -3 mA
